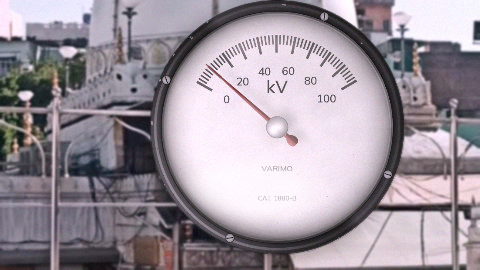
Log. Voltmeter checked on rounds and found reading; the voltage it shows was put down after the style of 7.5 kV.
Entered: 10 kV
